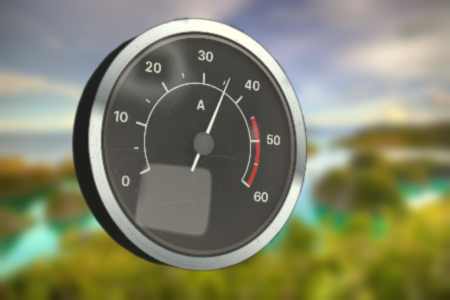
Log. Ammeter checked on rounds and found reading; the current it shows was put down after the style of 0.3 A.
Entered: 35 A
